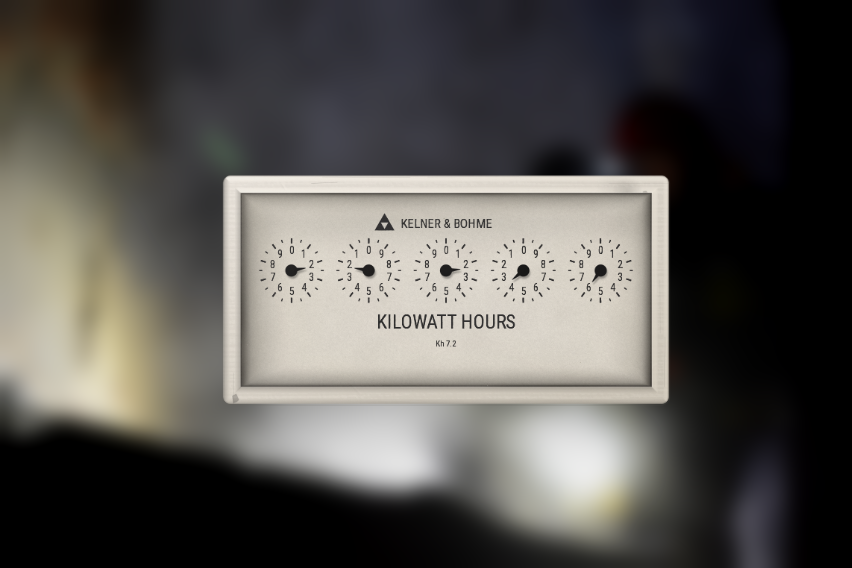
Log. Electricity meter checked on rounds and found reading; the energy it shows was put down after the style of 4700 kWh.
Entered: 22236 kWh
